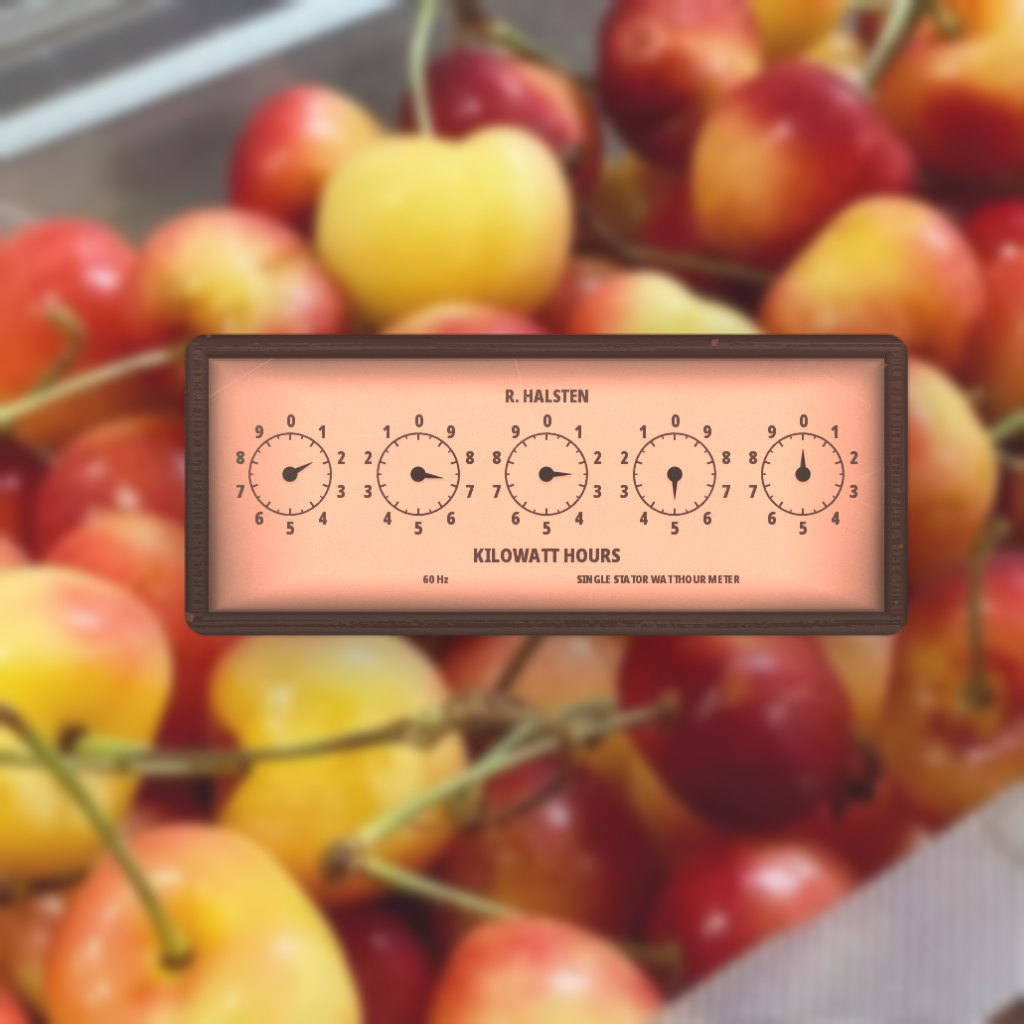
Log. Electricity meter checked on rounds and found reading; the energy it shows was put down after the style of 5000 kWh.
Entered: 17250 kWh
